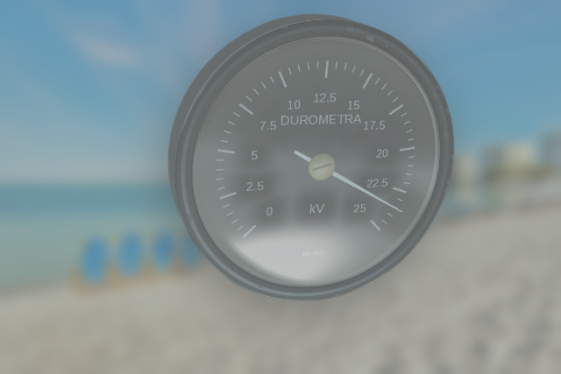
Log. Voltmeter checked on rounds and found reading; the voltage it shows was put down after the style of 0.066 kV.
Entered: 23.5 kV
